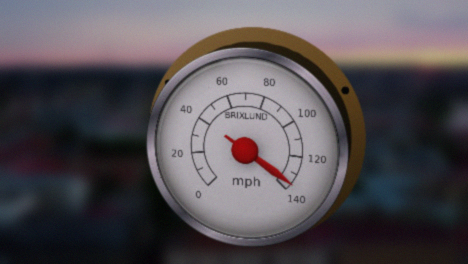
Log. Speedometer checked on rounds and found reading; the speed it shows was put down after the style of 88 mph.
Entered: 135 mph
